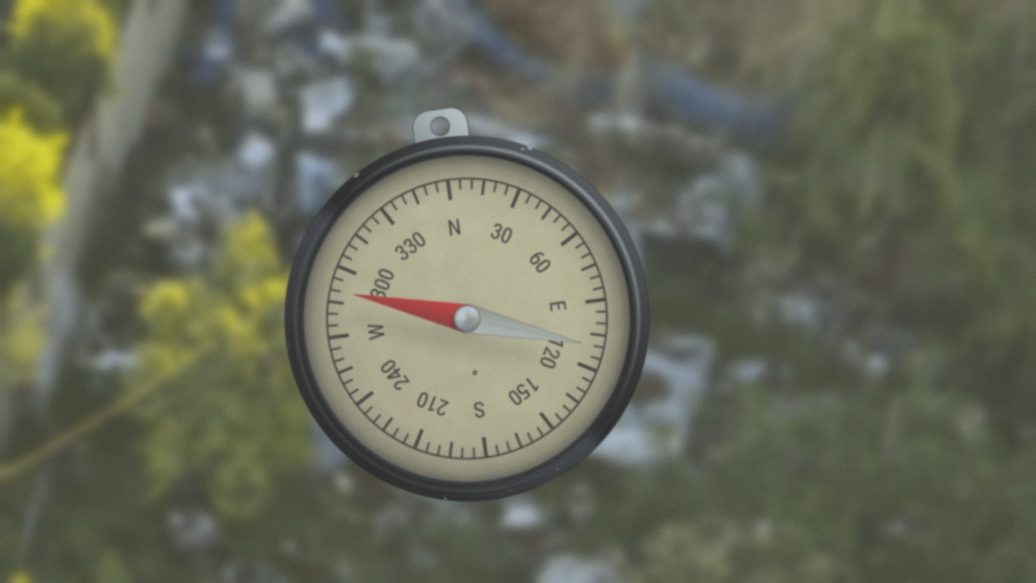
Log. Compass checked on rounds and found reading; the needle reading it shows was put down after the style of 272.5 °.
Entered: 290 °
